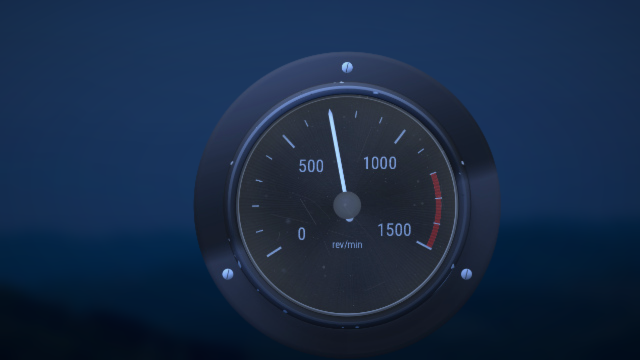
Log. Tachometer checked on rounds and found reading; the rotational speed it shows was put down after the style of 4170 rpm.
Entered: 700 rpm
